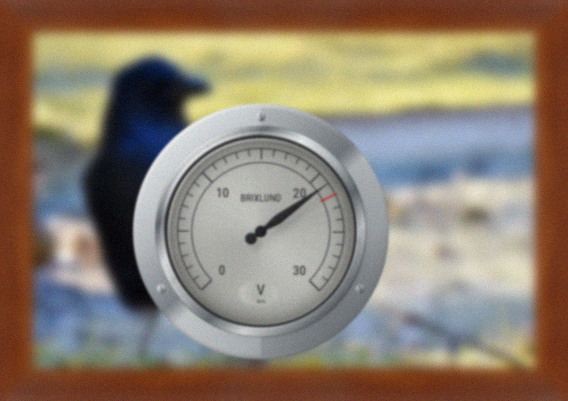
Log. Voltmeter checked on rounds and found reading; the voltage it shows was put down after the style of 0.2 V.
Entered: 21 V
